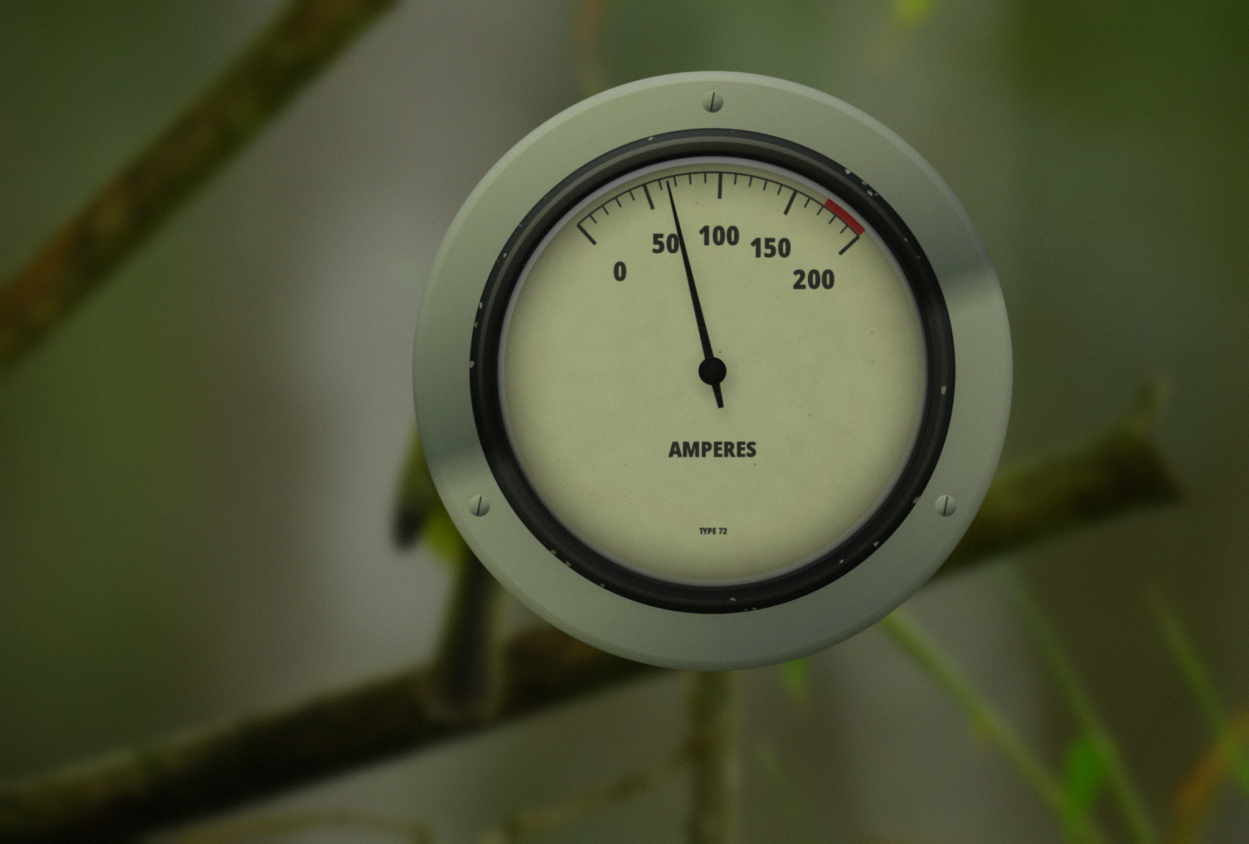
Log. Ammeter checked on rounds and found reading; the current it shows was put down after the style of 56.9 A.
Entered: 65 A
